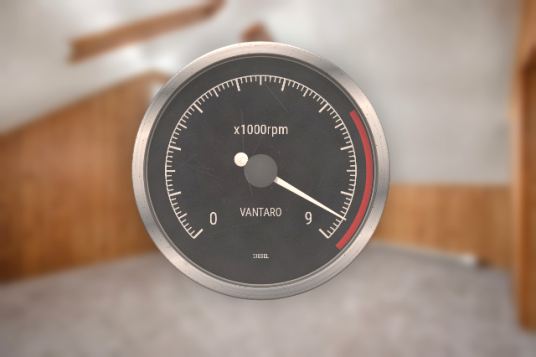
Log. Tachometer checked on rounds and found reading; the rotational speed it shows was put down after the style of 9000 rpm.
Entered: 8500 rpm
